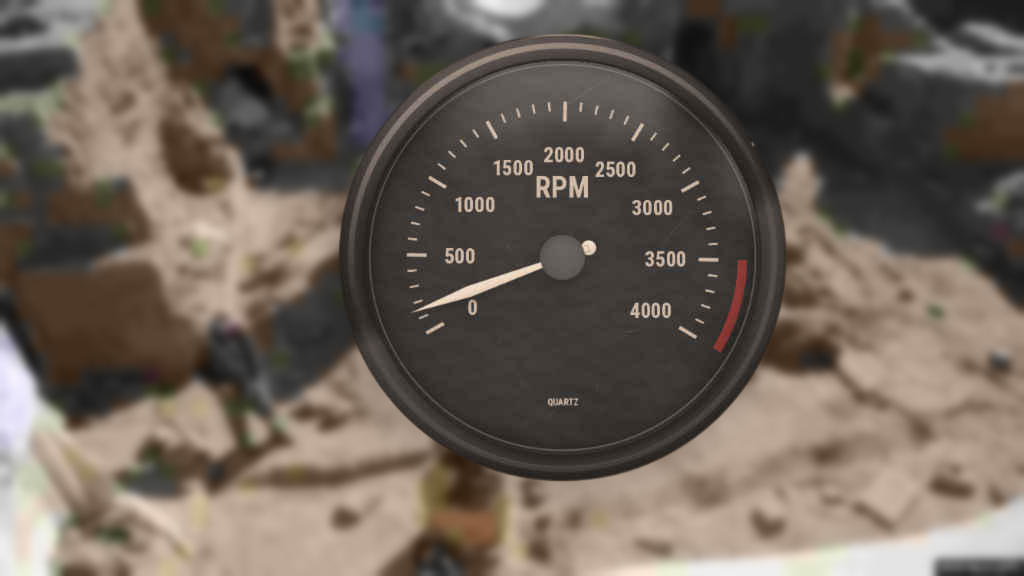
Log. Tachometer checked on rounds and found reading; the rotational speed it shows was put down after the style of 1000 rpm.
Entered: 150 rpm
